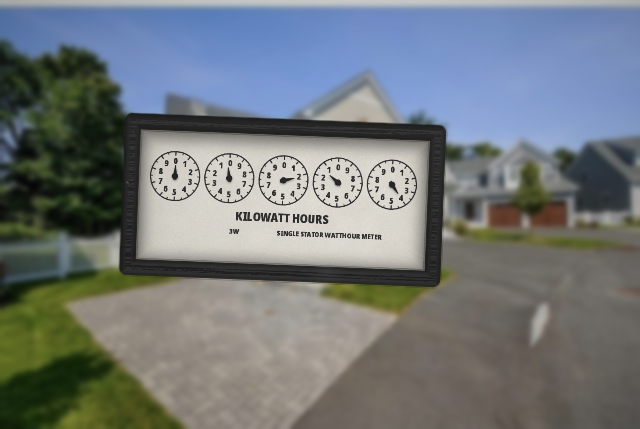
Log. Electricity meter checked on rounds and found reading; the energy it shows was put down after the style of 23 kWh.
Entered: 214 kWh
